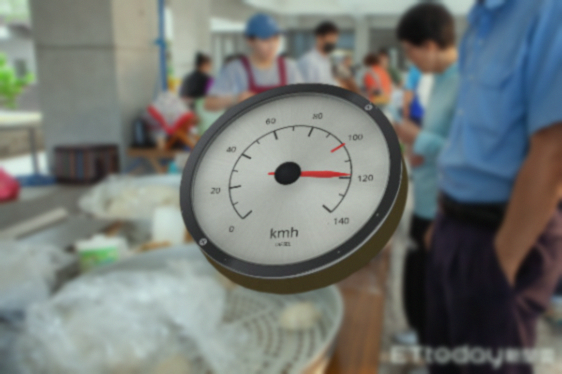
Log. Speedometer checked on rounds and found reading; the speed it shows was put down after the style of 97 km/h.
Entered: 120 km/h
